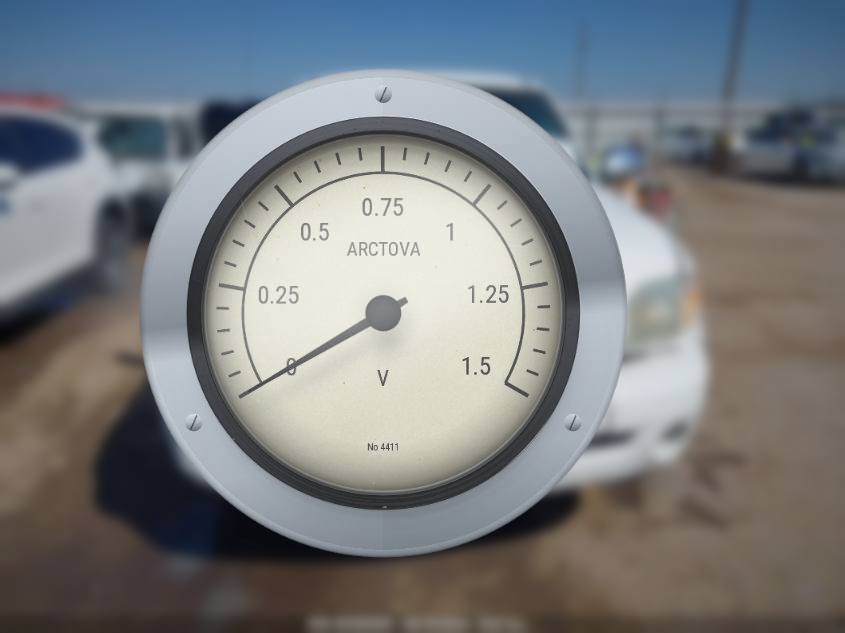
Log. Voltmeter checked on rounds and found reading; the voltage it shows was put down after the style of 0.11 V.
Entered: 0 V
